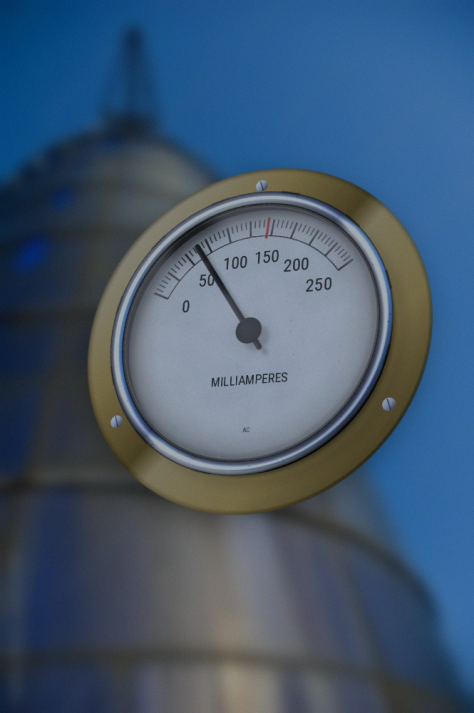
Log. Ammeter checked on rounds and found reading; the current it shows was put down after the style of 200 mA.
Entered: 65 mA
